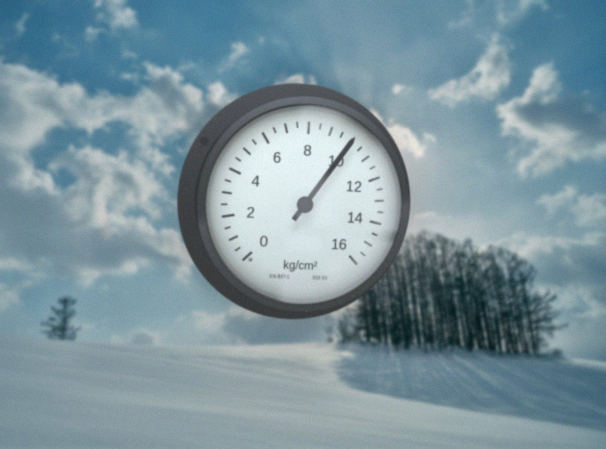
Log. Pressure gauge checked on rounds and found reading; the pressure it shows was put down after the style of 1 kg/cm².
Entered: 10 kg/cm²
